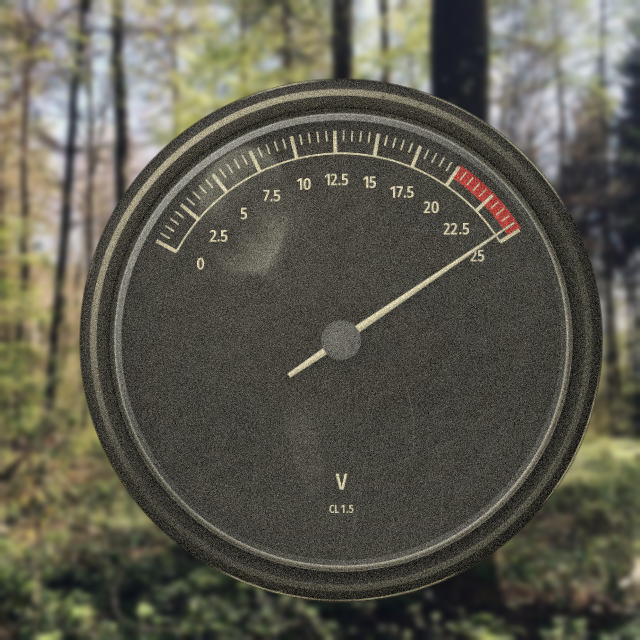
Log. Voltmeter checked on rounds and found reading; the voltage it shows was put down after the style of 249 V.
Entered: 24.5 V
